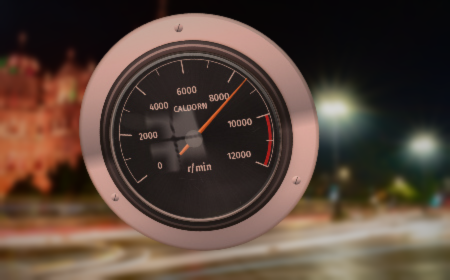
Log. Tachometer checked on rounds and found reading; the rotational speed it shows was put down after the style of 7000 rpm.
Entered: 8500 rpm
